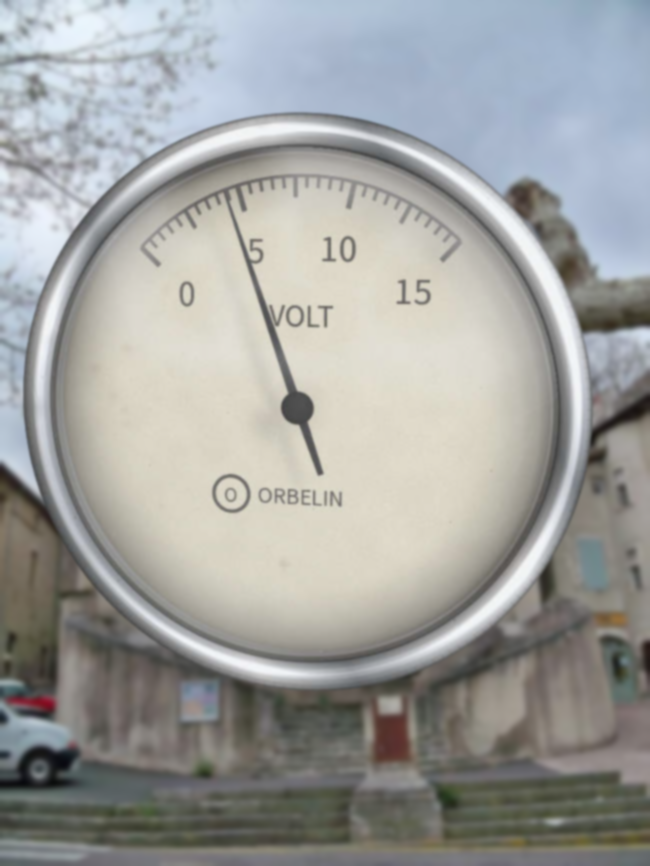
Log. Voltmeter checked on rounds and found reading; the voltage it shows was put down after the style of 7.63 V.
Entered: 4.5 V
